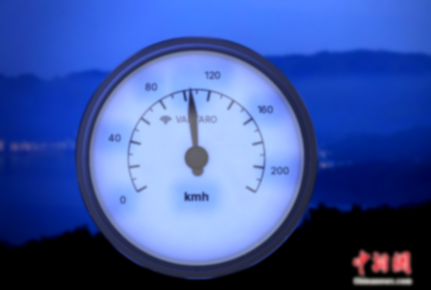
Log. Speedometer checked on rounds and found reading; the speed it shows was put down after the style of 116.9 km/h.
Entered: 105 km/h
